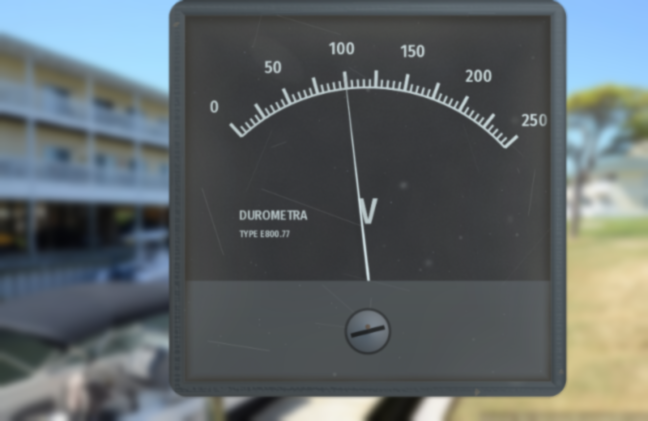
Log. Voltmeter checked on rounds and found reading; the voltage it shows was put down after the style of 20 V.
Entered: 100 V
